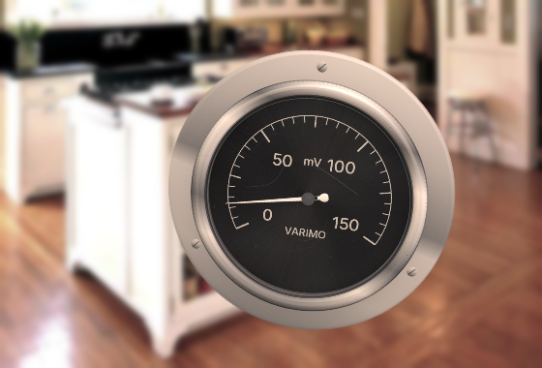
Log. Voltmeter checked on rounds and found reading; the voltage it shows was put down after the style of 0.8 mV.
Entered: 12.5 mV
